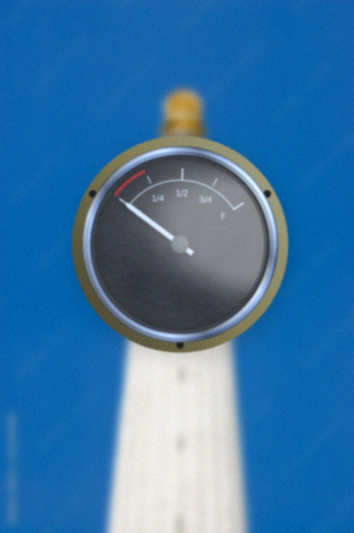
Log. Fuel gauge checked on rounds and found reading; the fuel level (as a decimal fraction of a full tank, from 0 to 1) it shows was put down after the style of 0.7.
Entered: 0
